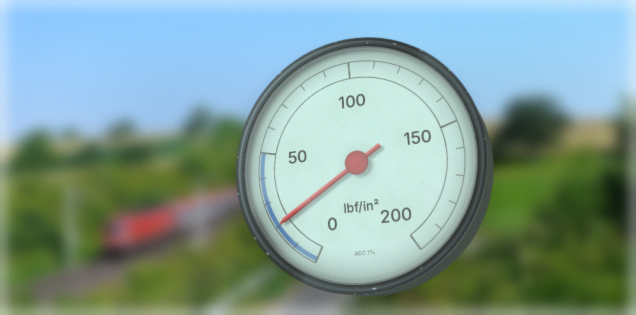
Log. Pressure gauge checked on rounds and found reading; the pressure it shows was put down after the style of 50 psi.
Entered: 20 psi
